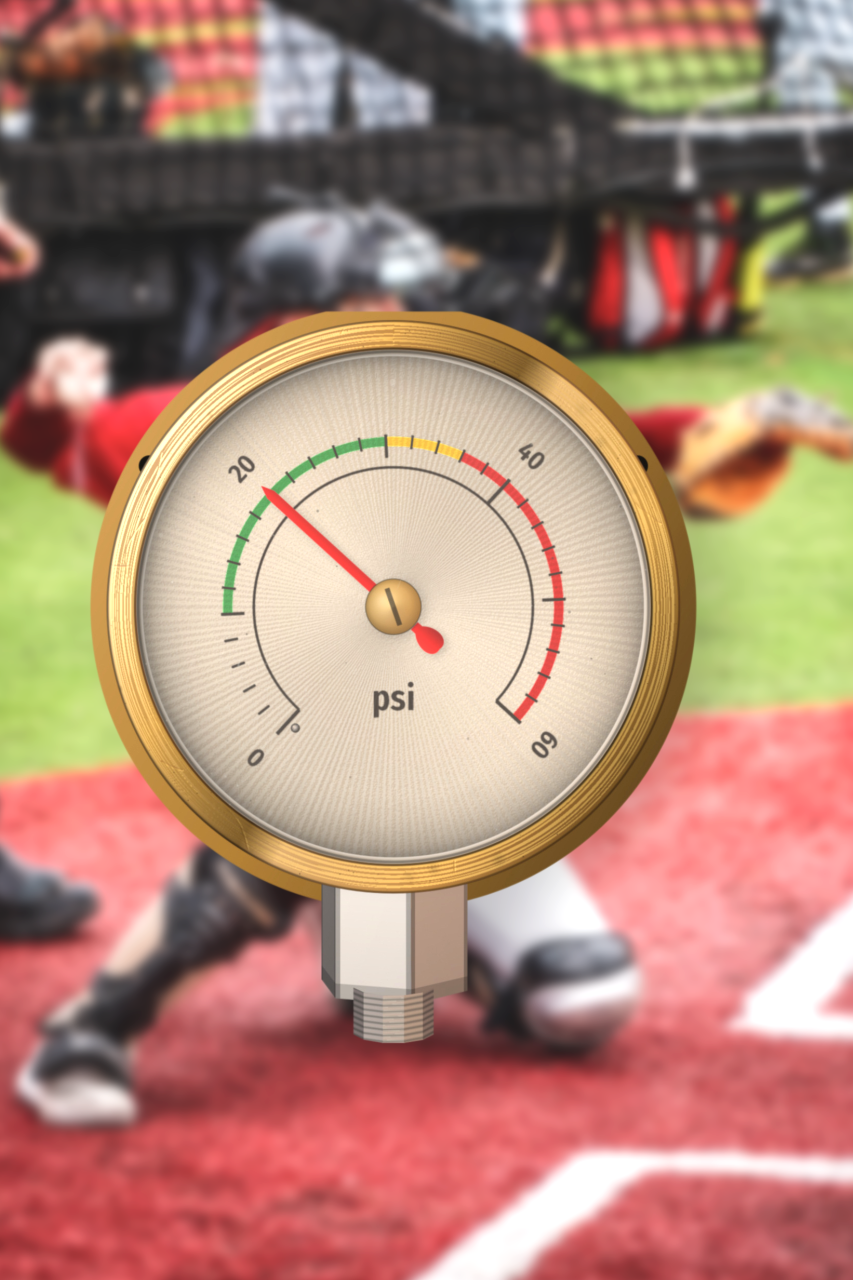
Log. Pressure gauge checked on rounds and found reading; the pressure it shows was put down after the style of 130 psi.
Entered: 20 psi
